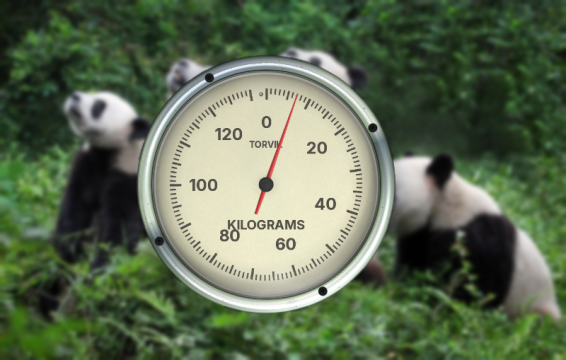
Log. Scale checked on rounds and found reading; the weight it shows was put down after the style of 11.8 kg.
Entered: 7 kg
